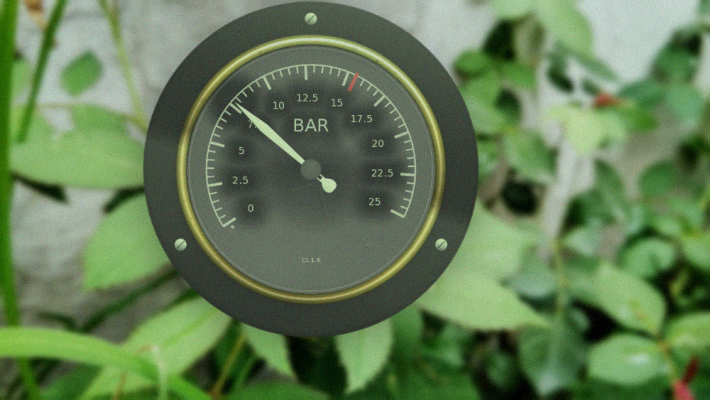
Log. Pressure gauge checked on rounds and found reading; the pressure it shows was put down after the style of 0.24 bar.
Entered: 7.75 bar
